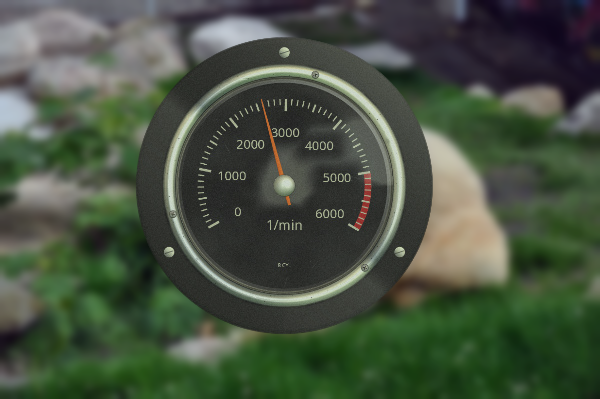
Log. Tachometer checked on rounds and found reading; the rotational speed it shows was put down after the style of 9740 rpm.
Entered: 2600 rpm
